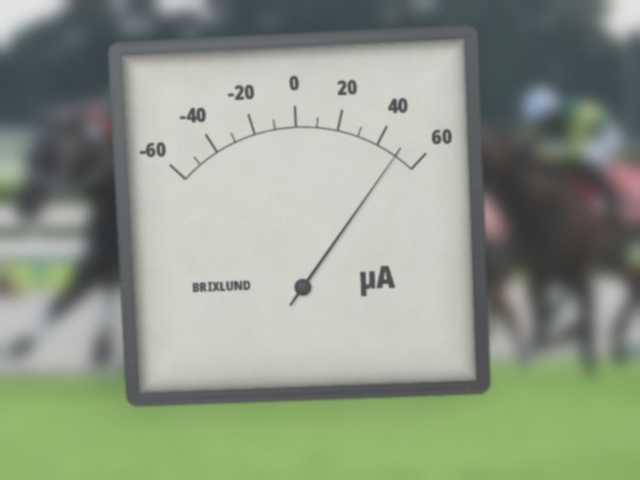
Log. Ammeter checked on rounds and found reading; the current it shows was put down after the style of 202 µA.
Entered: 50 µA
